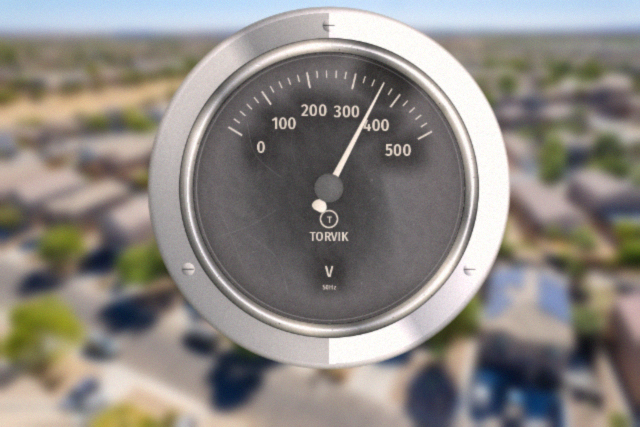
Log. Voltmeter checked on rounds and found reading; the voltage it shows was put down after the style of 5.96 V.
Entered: 360 V
